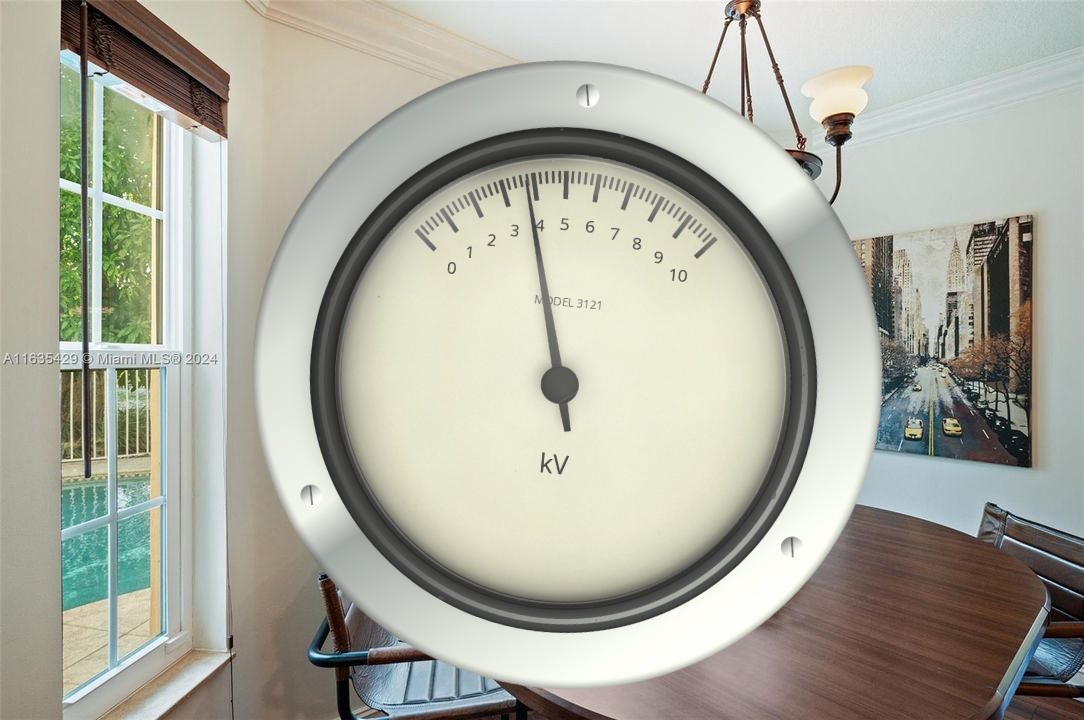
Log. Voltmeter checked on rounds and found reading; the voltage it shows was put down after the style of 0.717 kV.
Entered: 3.8 kV
